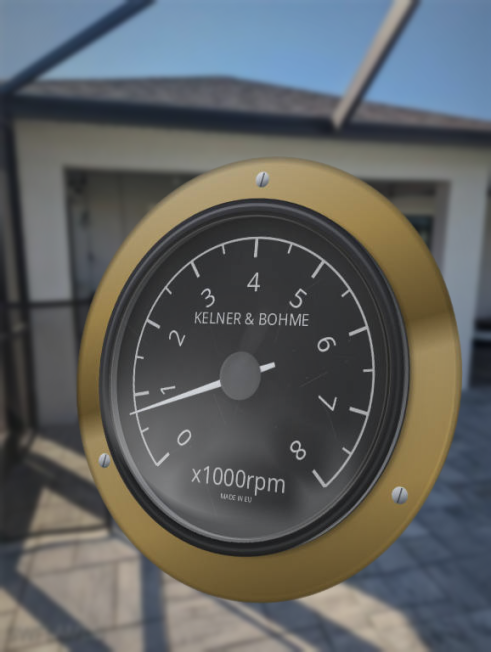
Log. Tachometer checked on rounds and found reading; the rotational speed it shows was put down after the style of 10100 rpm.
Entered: 750 rpm
